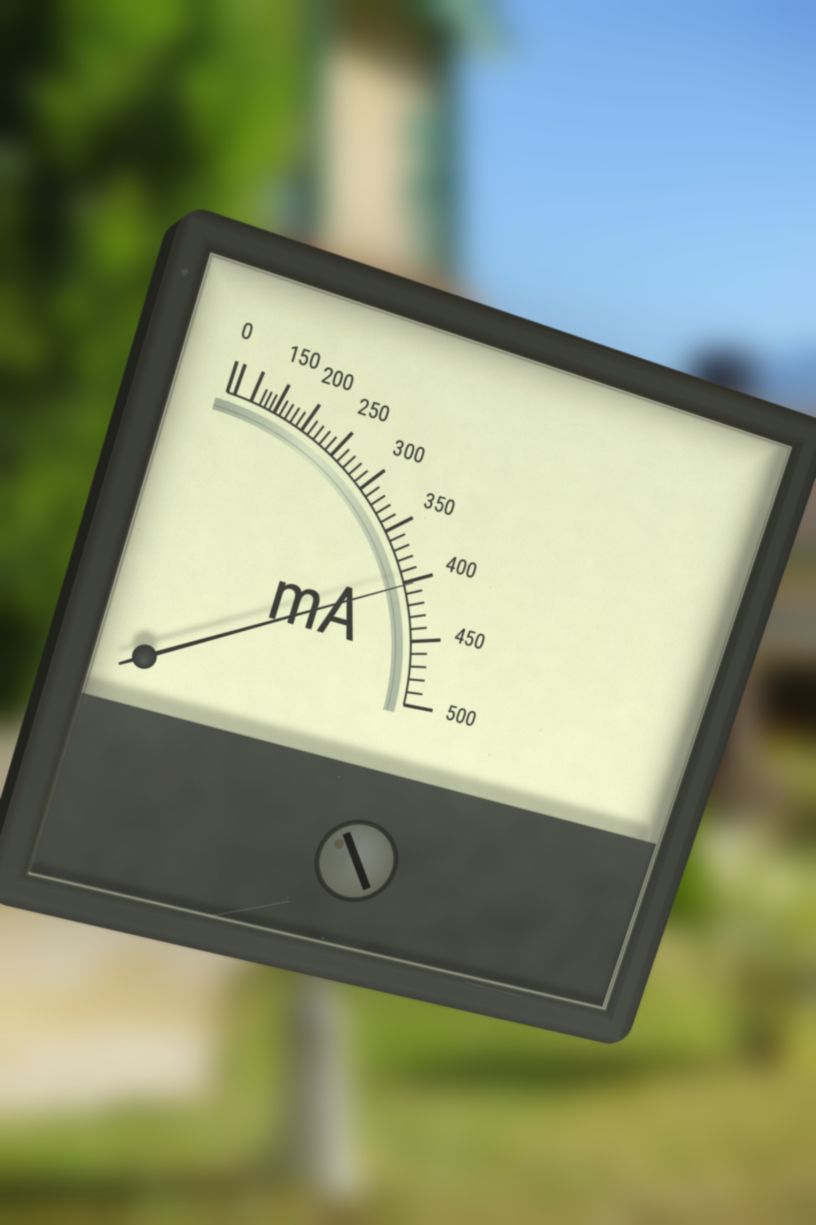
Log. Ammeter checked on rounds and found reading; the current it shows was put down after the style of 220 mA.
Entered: 400 mA
